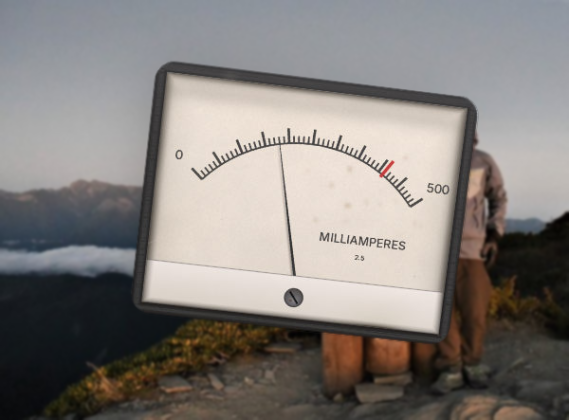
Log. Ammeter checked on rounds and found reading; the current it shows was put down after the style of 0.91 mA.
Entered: 180 mA
